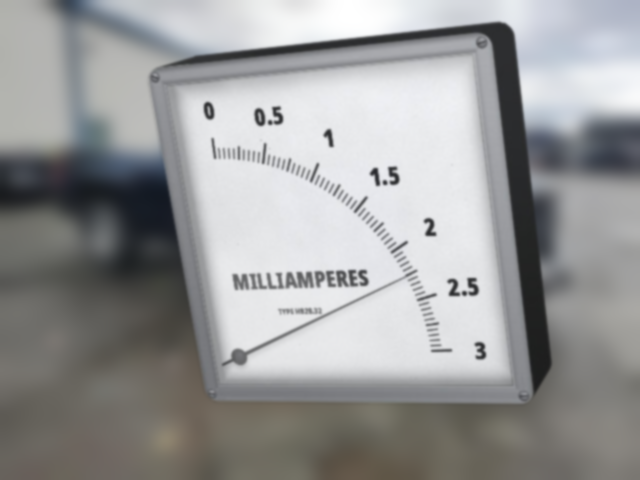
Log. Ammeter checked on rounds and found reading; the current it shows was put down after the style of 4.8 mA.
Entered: 2.25 mA
